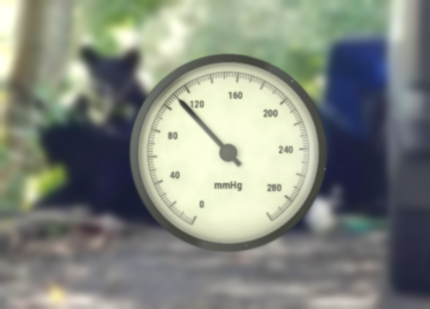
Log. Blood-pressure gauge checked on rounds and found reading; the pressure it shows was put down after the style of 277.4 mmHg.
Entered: 110 mmHg
